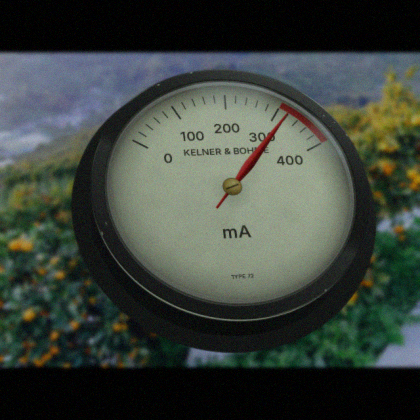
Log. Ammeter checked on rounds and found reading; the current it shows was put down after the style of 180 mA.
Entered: 320 mA
